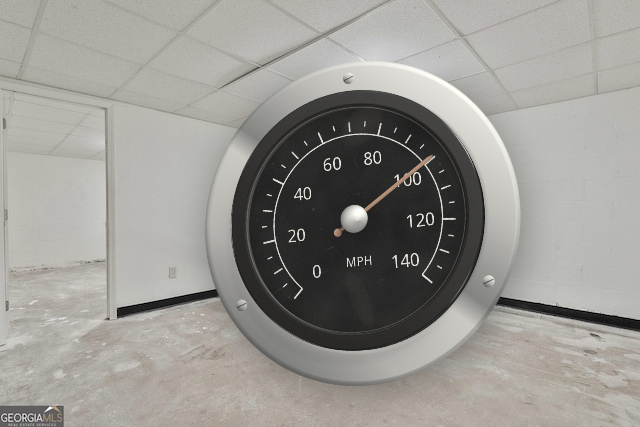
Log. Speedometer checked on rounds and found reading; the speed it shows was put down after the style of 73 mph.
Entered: 100 mph
